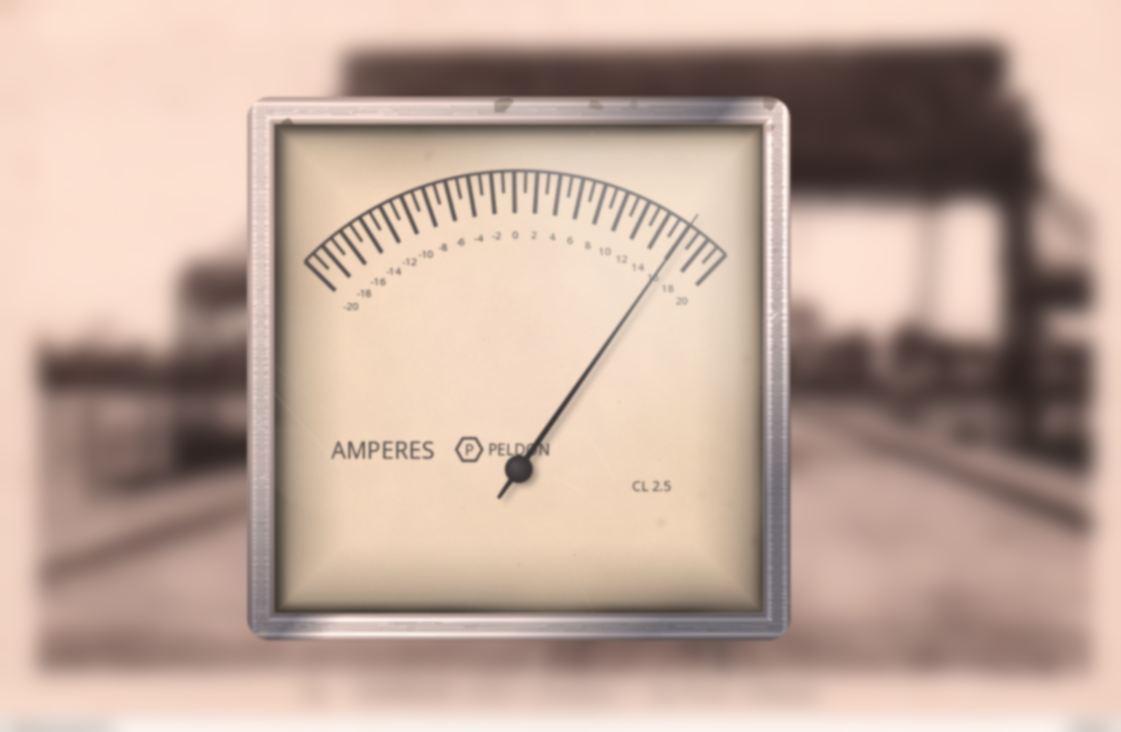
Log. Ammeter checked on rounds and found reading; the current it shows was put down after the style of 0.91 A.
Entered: 16 A
